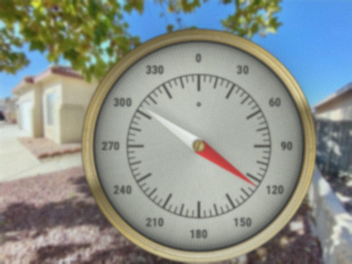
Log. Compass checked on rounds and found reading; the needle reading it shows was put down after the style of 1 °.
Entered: 125 °
